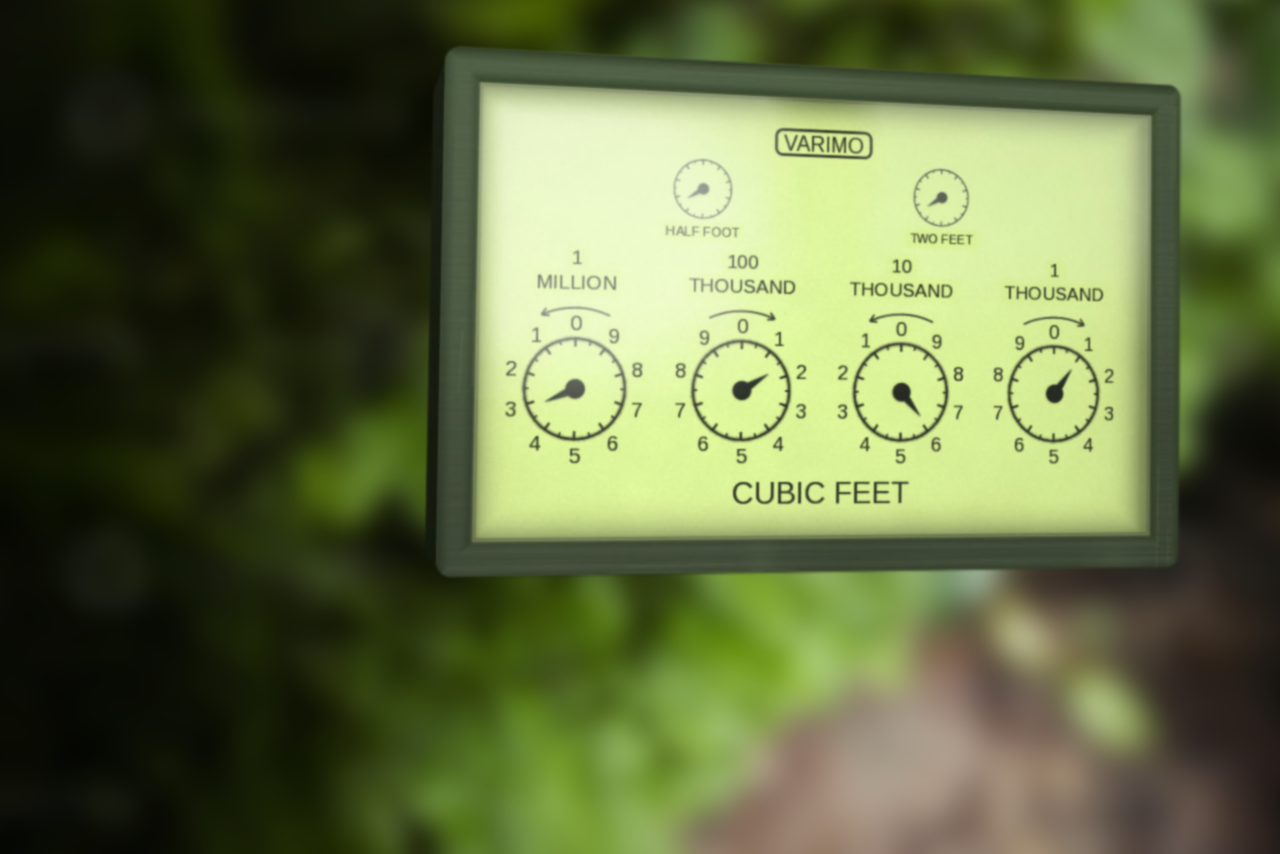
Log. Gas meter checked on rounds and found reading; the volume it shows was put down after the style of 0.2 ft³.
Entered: 316100 ft³
